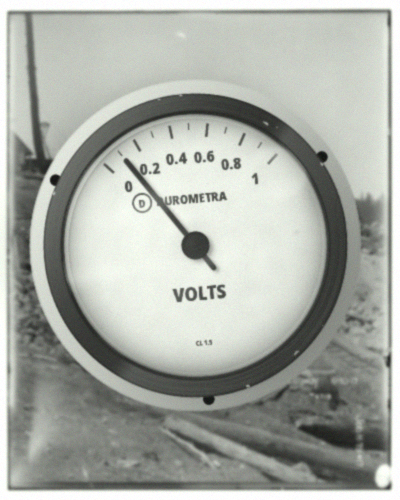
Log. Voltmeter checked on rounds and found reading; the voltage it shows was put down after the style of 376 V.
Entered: 0.1 V
